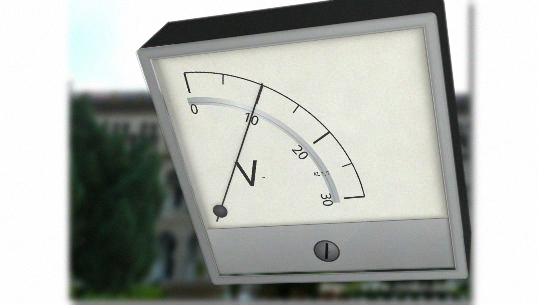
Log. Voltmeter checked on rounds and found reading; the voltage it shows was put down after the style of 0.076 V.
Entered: 10 V
